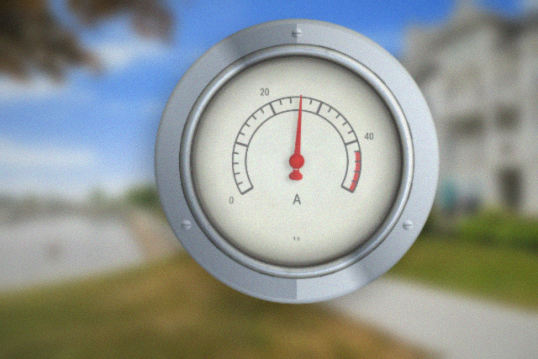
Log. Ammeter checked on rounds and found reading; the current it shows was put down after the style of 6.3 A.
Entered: 26 A
